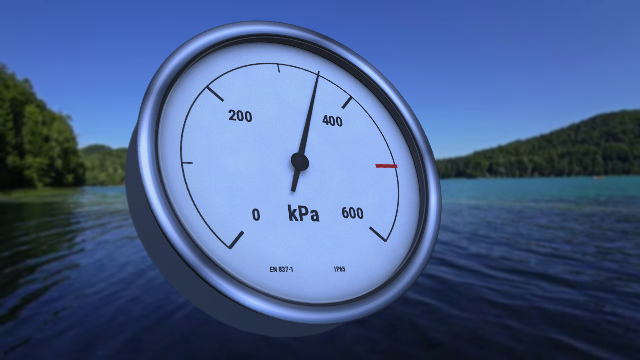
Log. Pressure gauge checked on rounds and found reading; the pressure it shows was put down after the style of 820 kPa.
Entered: 350 kPa
